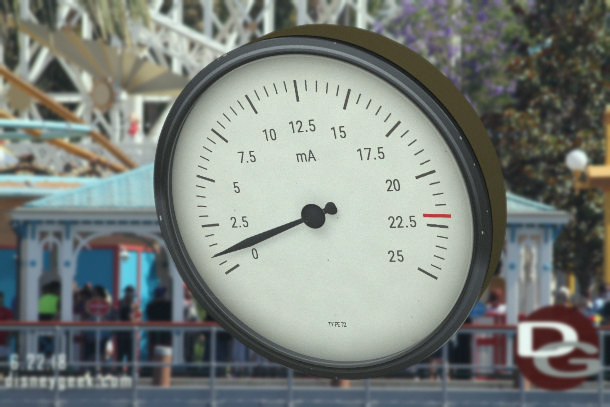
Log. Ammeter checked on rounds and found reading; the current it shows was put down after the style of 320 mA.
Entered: 1 mA
